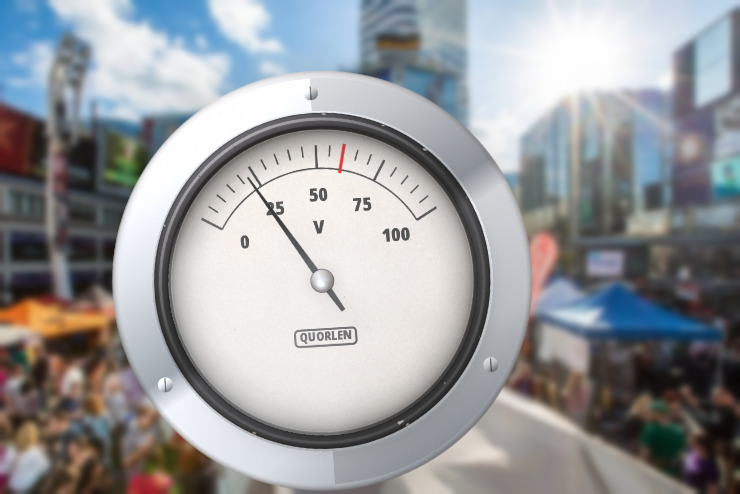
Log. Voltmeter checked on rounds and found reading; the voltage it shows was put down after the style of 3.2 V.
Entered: 22.5 V
